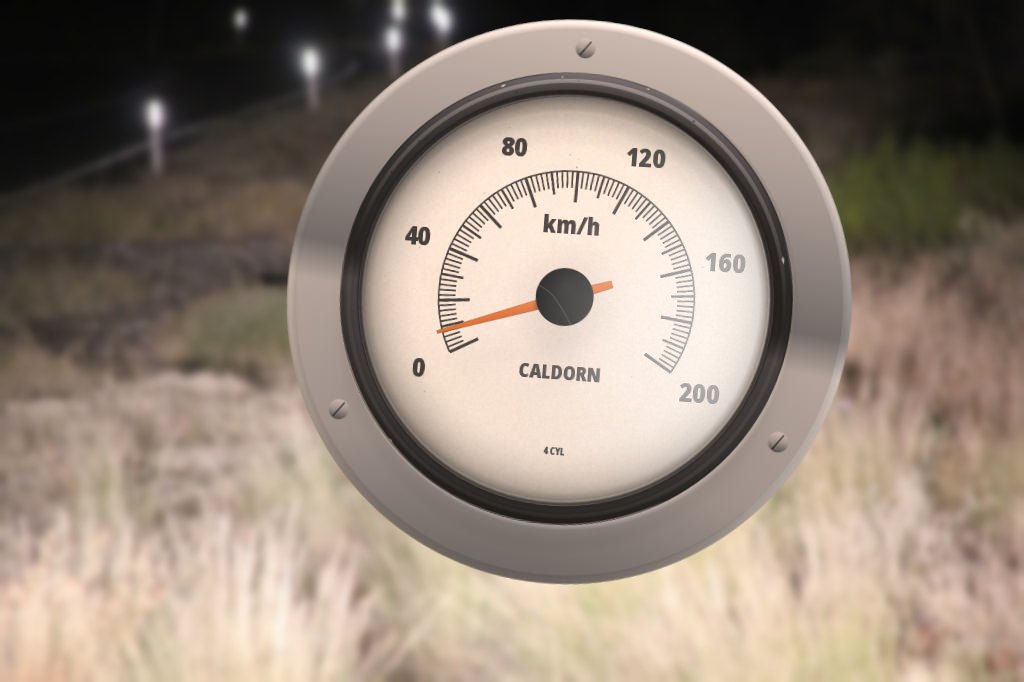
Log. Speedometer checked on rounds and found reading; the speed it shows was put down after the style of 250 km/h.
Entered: 8 km/h
